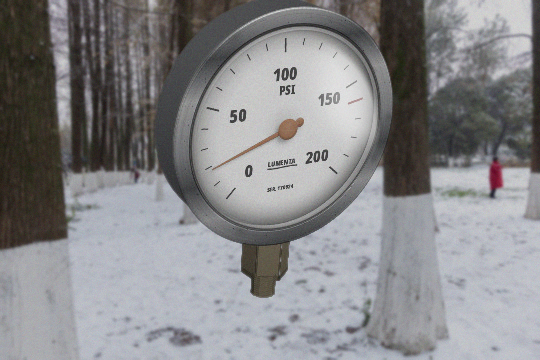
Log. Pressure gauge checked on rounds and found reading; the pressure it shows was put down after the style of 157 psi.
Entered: 20 psi
